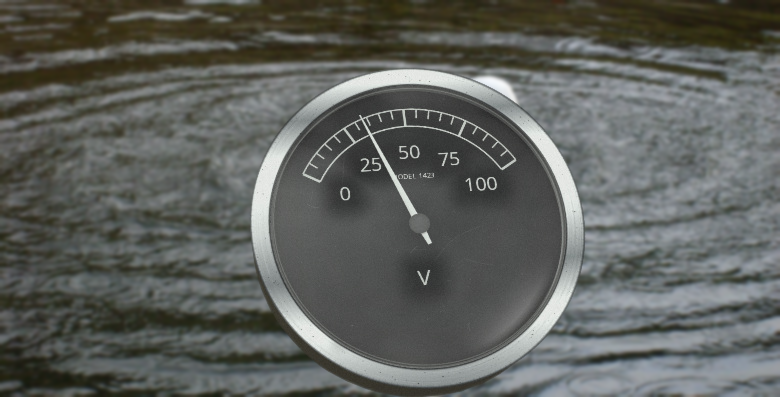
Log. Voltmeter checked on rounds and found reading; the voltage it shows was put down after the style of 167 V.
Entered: 32.5 V
